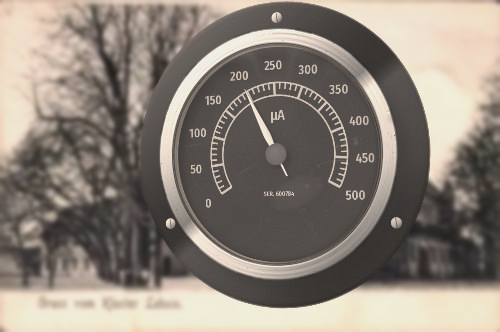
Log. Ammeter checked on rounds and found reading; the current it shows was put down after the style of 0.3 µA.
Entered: 200 µA
